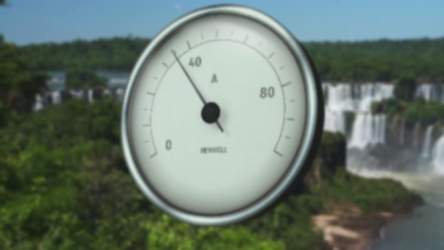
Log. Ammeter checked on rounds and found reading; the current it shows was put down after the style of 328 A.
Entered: 35 A
